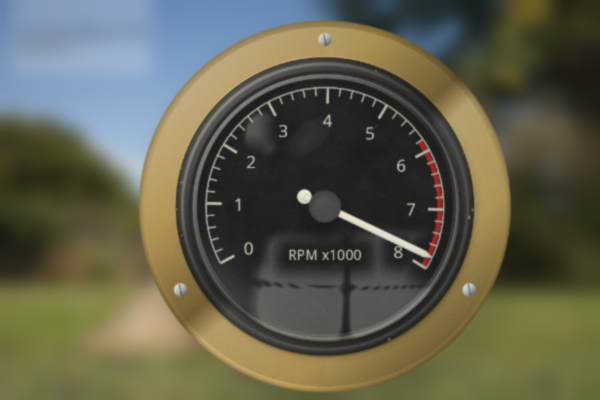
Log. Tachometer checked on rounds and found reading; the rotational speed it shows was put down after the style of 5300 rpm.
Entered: 7800 rpm
